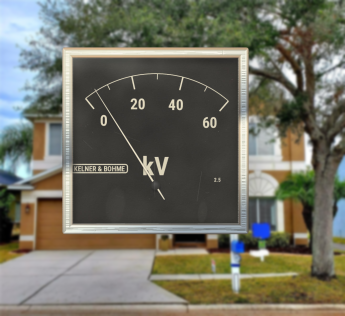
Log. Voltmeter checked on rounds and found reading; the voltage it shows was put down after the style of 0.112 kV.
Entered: 5 kV
